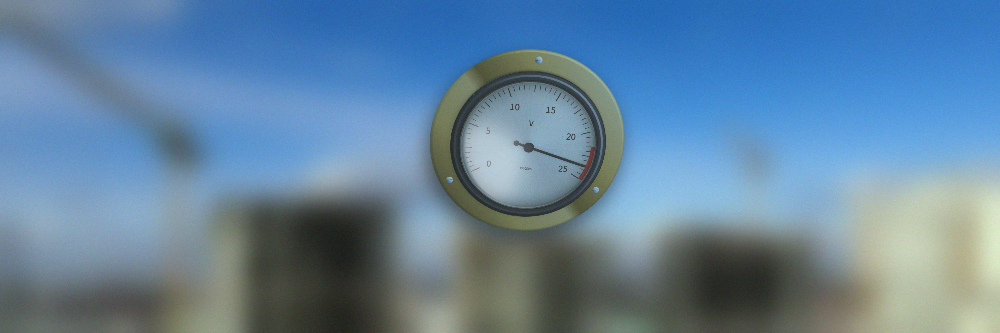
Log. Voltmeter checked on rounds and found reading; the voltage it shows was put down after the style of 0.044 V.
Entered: 23.5 V
